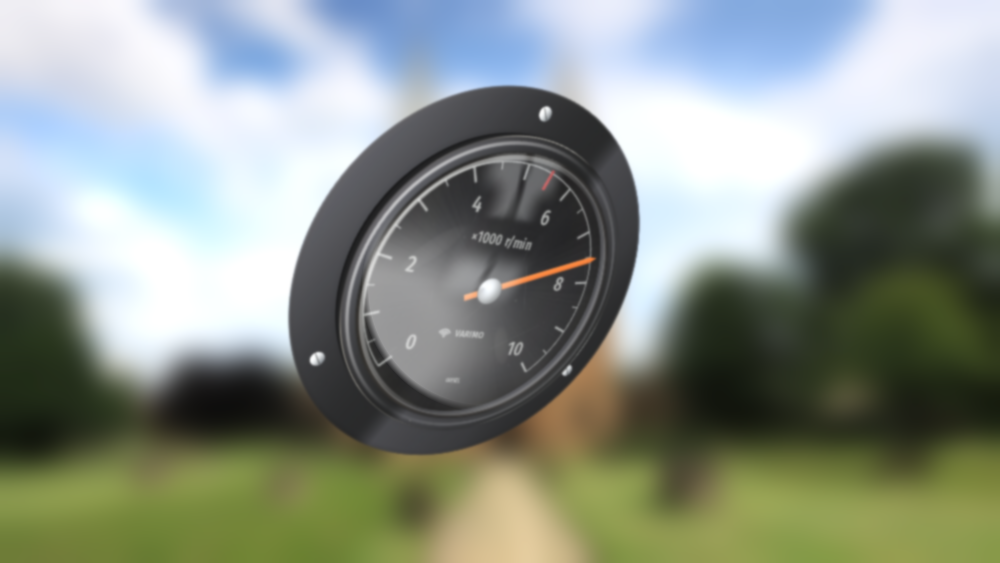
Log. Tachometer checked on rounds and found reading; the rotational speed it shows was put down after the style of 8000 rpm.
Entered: 7500 rpm
